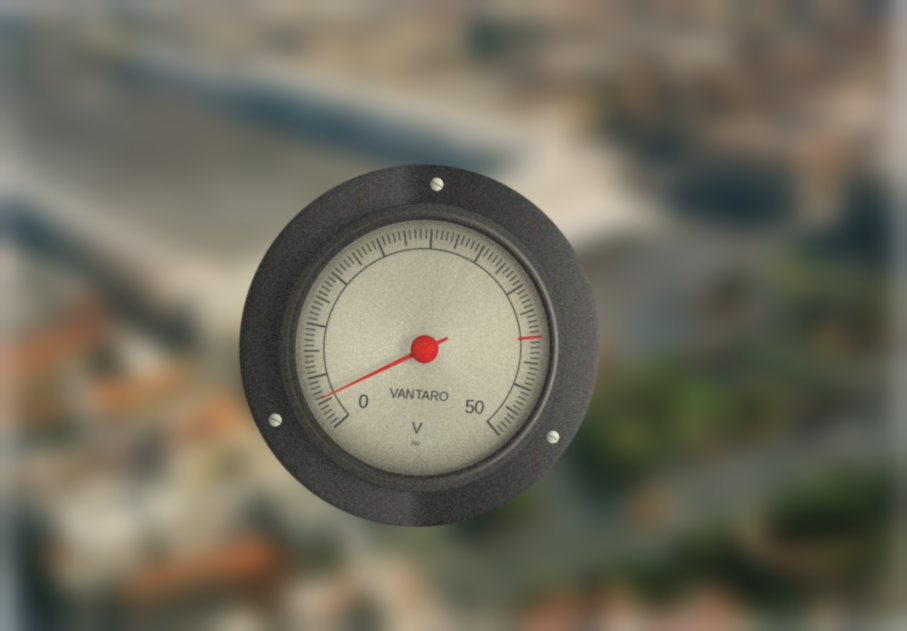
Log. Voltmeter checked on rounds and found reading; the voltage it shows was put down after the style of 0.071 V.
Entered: 3 V
